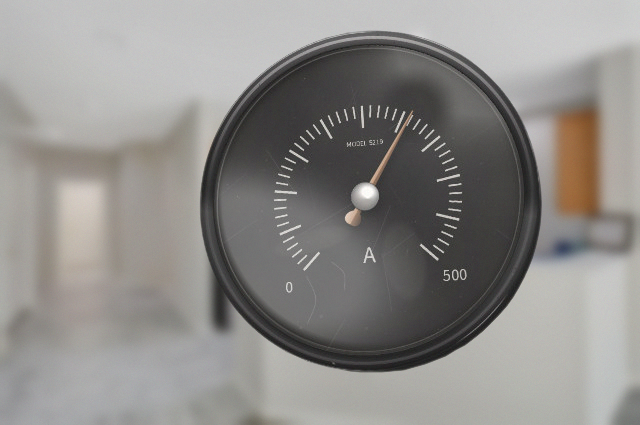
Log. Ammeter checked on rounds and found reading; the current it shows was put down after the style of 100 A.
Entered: 310 A
